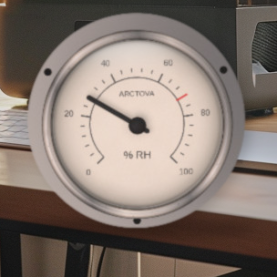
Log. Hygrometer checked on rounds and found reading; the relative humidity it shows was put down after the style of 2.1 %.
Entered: 28 %
